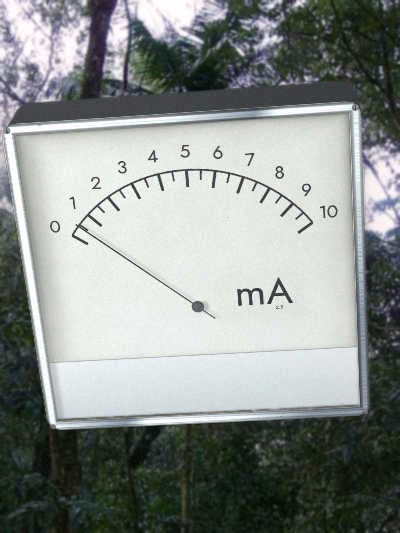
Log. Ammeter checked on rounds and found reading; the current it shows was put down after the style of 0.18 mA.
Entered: 0.5 mA
